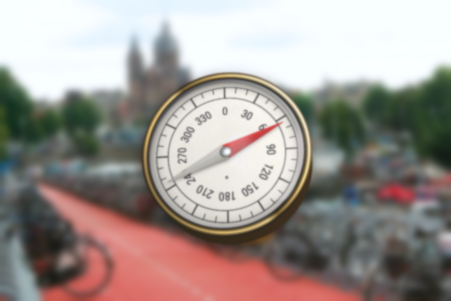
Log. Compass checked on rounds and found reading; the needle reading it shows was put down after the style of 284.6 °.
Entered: 65 °
